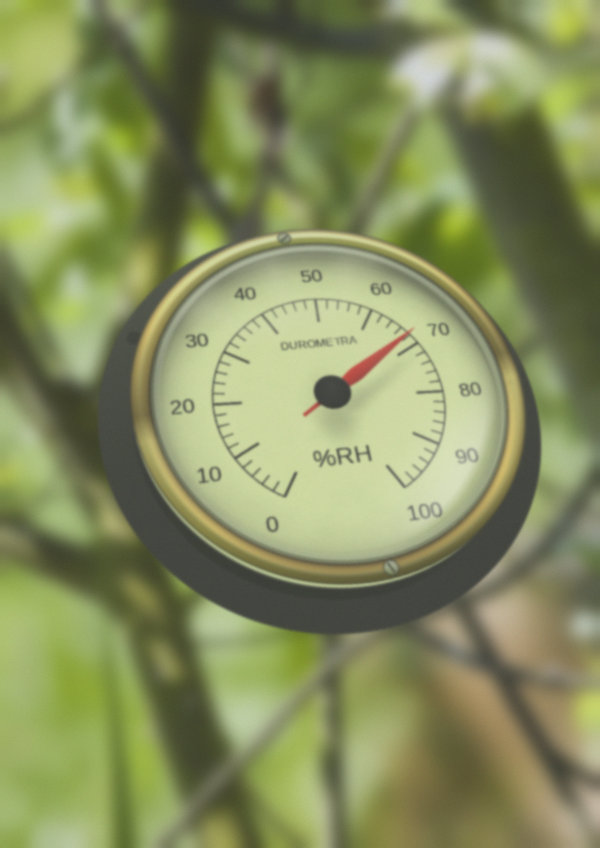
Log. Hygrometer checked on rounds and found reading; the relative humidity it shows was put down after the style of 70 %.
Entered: 68 %
